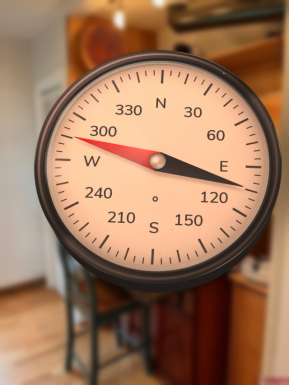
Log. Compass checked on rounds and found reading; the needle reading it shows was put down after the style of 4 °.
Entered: 285 °
